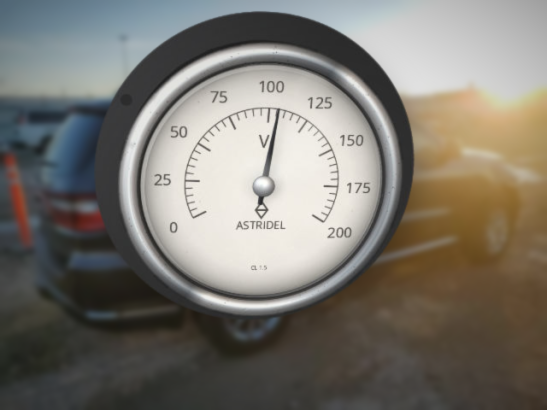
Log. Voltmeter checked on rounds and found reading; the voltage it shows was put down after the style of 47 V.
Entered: 105 V
